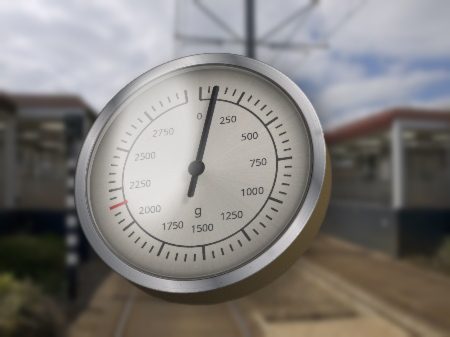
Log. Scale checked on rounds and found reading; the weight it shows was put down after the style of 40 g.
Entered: 100 g
